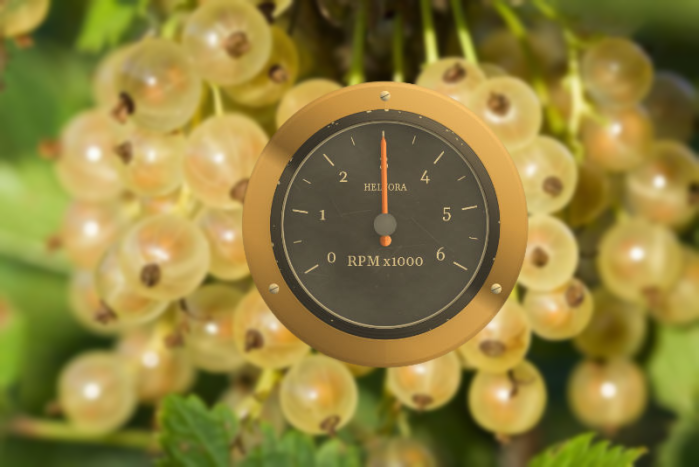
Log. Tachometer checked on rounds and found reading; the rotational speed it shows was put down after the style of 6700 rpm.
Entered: 3000 rpm
